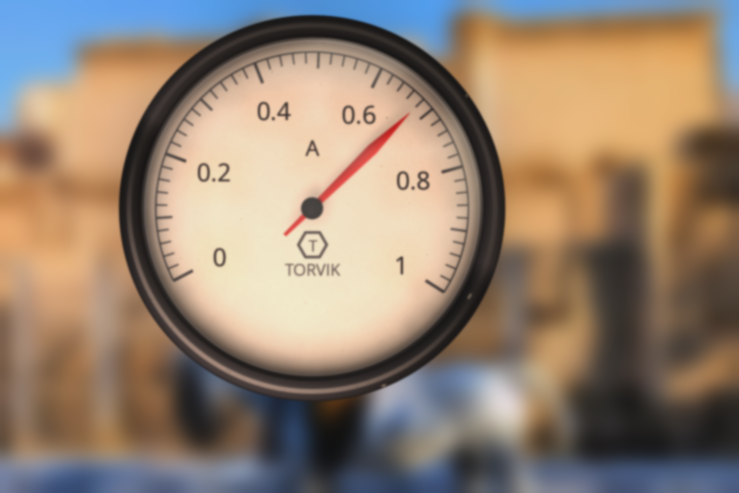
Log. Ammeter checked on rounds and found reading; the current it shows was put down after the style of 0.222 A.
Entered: 0.68 A
